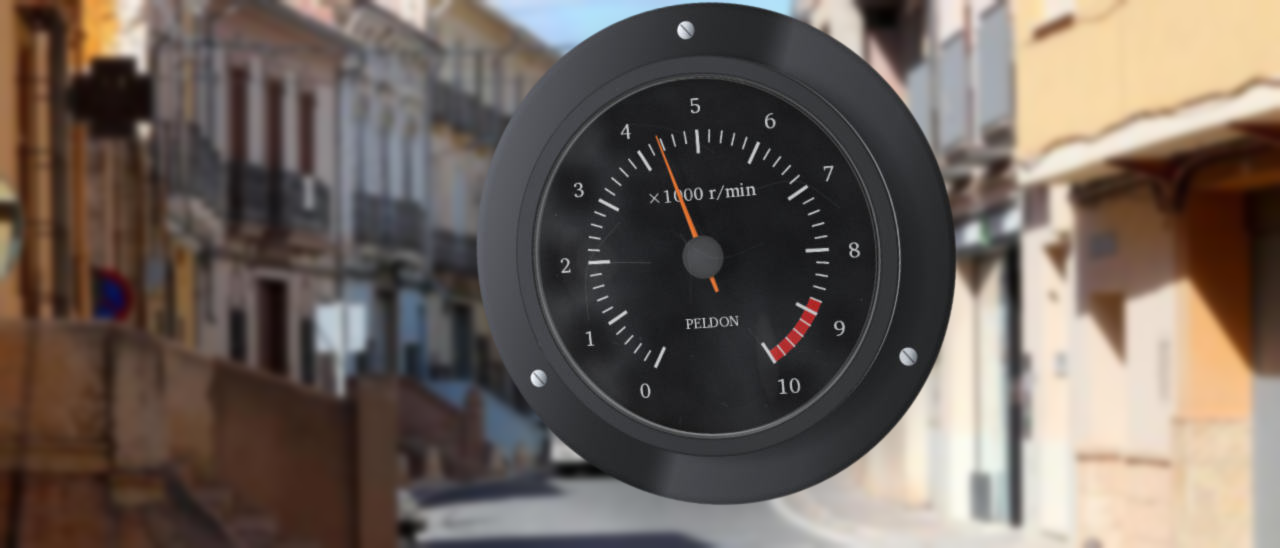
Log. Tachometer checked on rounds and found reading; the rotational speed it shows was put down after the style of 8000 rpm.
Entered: 4400 rpm
